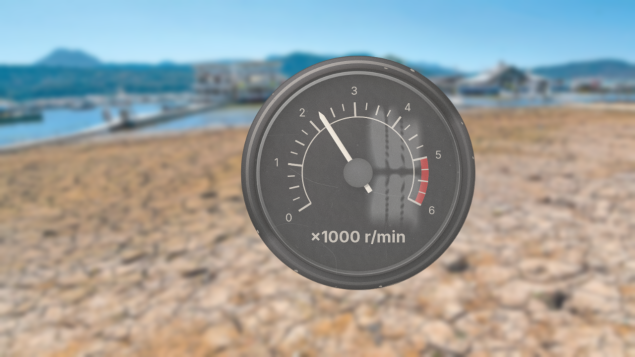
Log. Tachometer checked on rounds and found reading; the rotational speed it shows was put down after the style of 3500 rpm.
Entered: 2250 rpm
